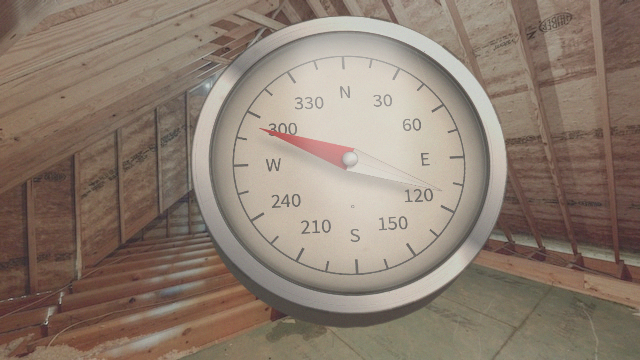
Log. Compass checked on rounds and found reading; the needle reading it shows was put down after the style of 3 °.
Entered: 292.5 °
